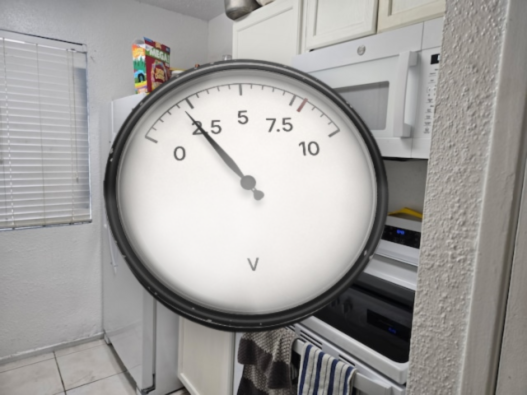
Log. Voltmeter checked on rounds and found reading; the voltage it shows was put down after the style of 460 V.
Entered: 2 V
